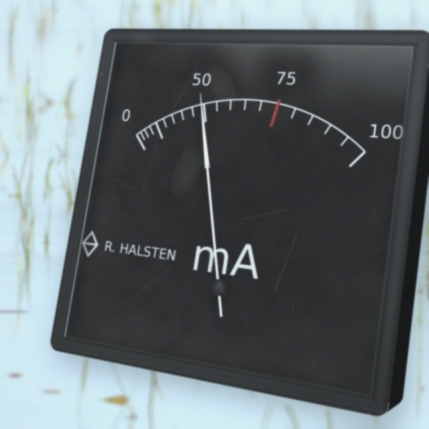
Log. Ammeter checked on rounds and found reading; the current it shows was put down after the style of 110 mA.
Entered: 50 mA
